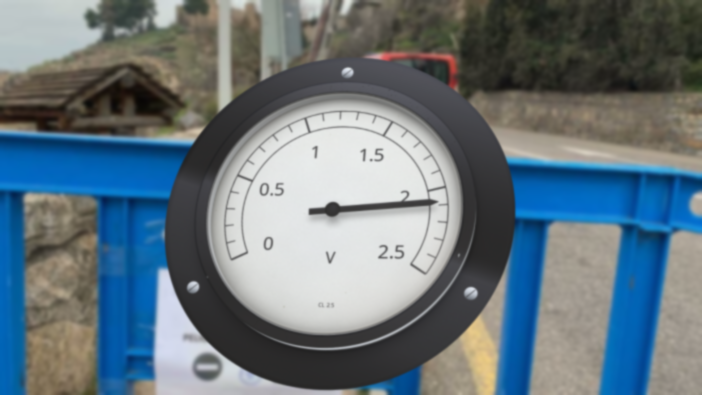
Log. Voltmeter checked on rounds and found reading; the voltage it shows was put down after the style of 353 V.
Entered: 2.1 V
